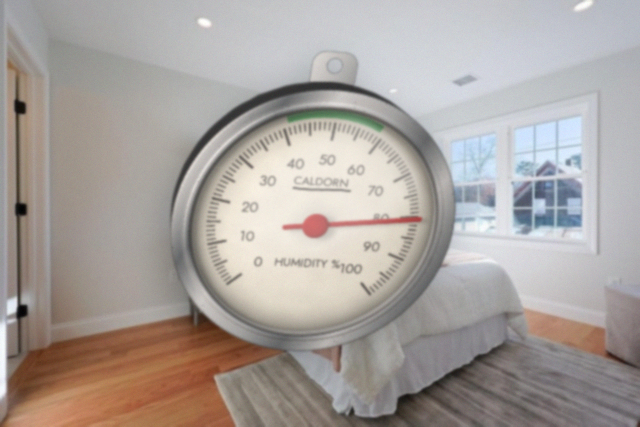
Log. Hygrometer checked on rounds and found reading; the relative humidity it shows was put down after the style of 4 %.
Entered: 80 %
